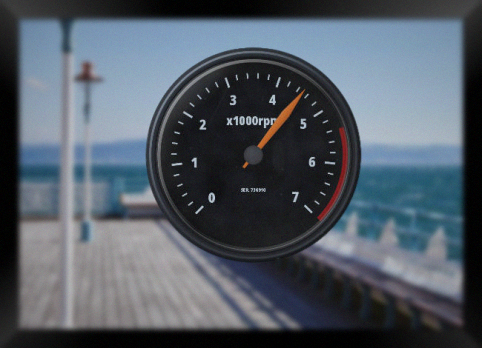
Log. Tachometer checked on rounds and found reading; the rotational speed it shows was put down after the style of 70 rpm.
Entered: 4500 rpm
